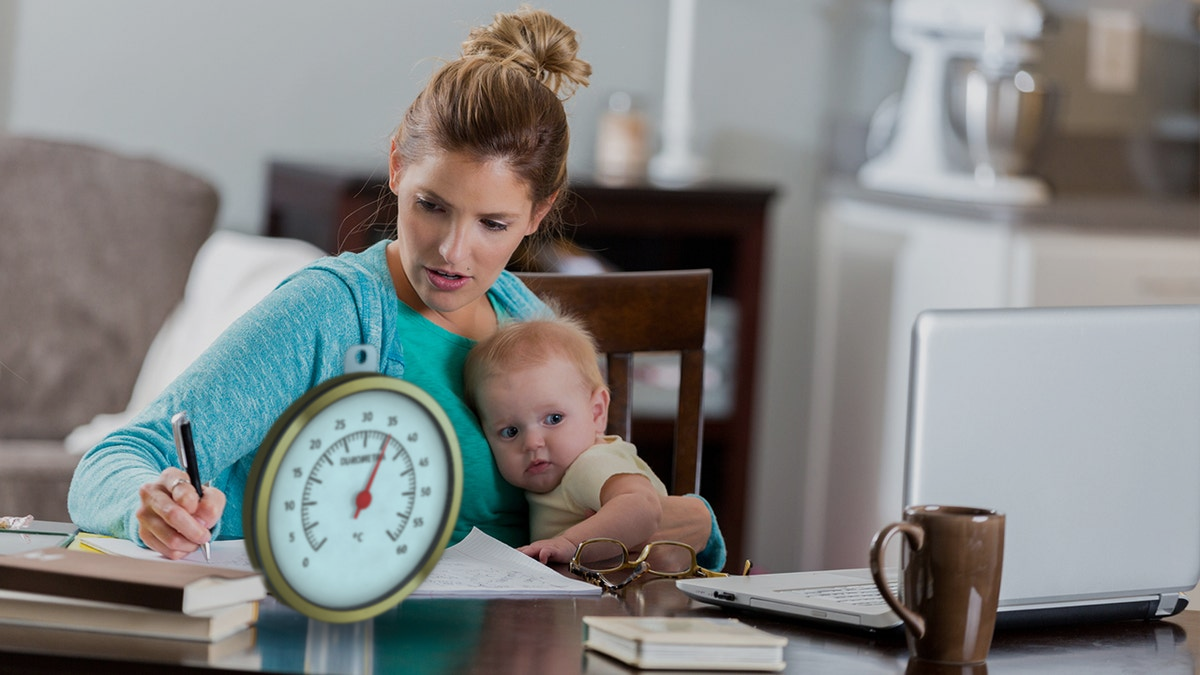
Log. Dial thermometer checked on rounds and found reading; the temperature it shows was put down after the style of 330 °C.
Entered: 35 °C
